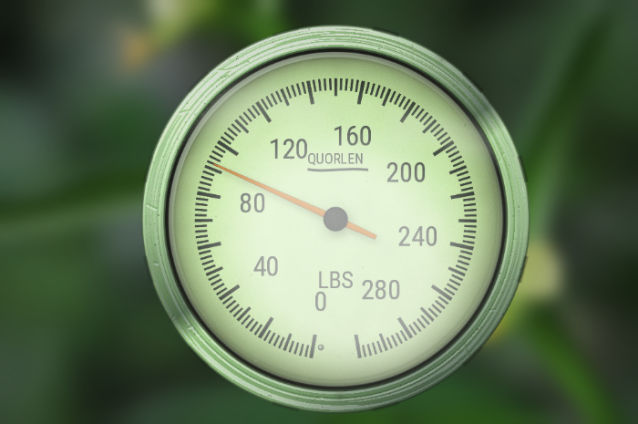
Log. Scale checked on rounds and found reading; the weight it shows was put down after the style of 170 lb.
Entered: 92 lb
